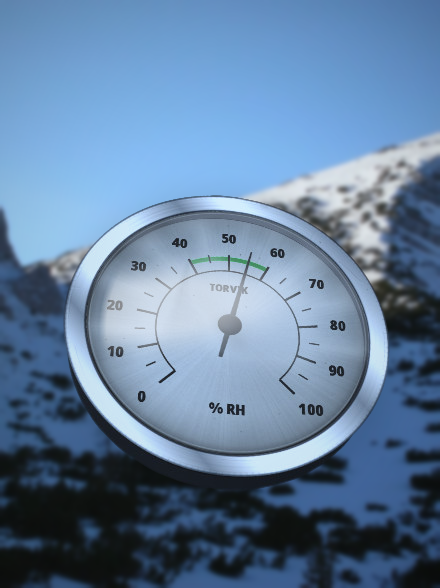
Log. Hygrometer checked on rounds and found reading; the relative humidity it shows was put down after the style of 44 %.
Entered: 55 %
